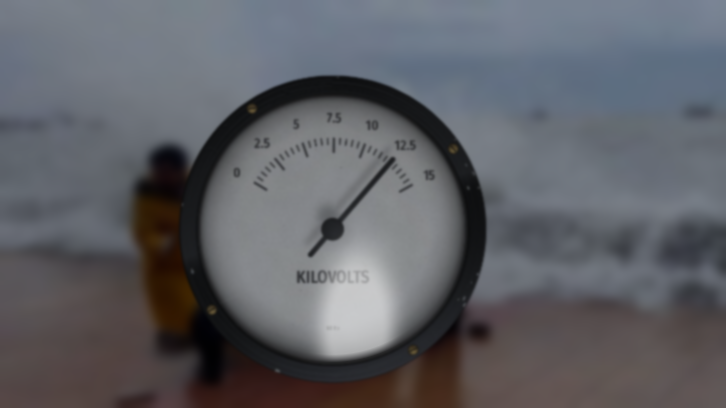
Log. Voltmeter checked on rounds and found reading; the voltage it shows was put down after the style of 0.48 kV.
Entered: 12.5 kV
